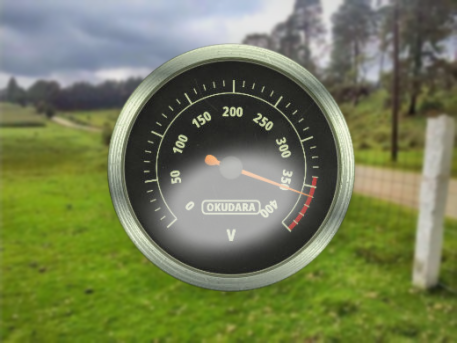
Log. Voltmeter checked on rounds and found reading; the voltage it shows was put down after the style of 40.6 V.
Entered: 360 V
